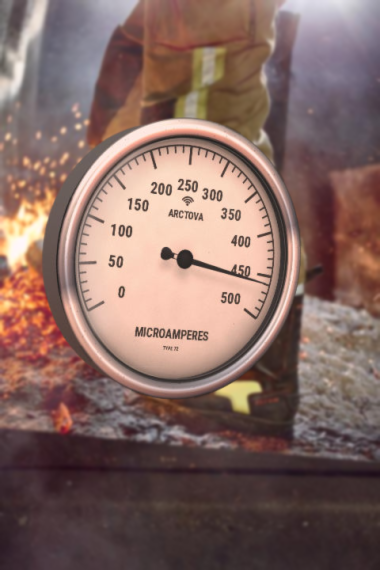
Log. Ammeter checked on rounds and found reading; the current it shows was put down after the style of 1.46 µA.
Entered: 460 µA
